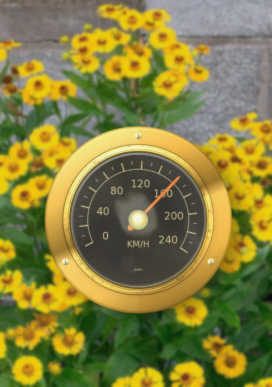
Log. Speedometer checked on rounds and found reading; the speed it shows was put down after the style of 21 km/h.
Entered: 160 km/h
